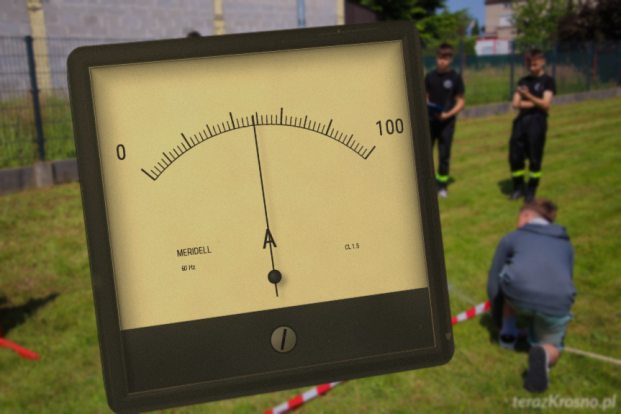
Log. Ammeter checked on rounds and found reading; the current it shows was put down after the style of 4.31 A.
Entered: 48 A
